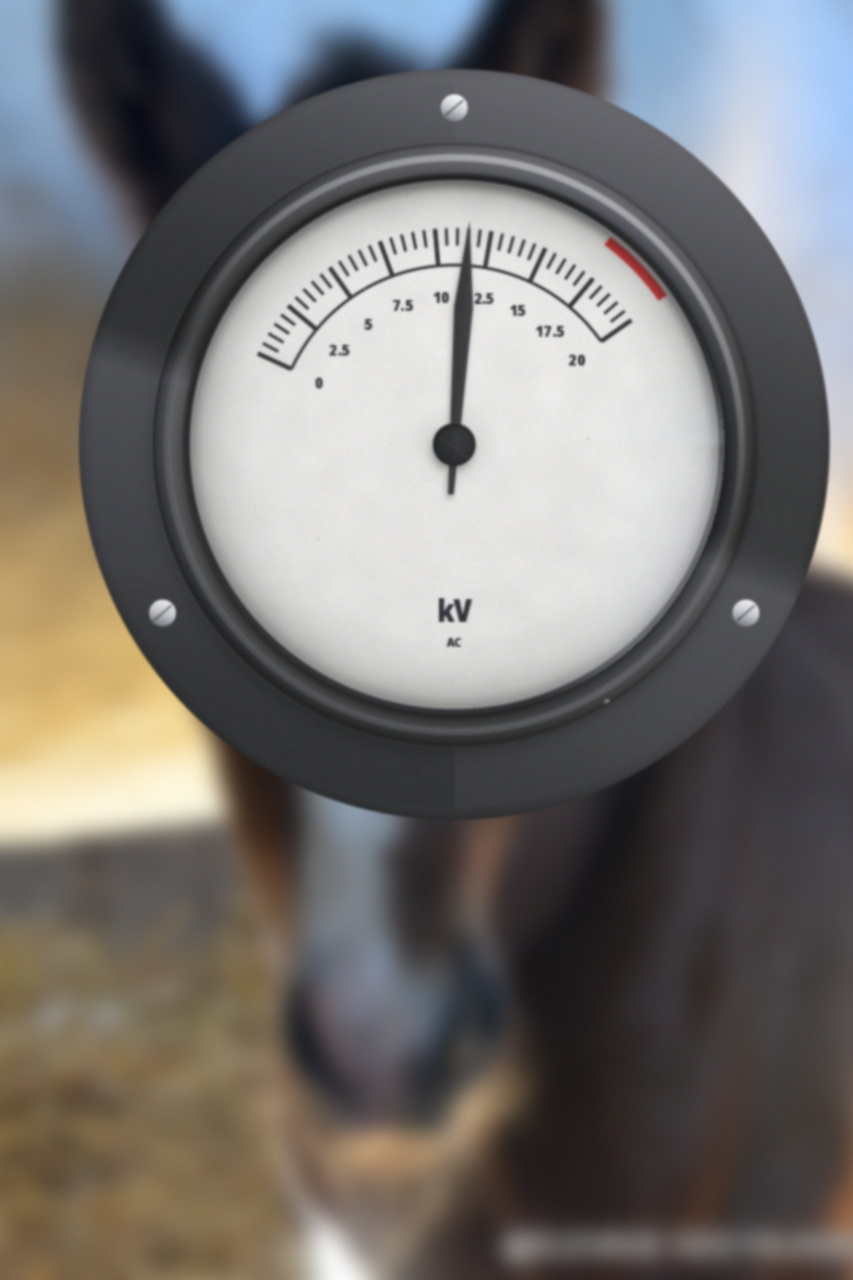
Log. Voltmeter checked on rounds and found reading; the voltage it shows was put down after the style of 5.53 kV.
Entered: 11.5 kV
